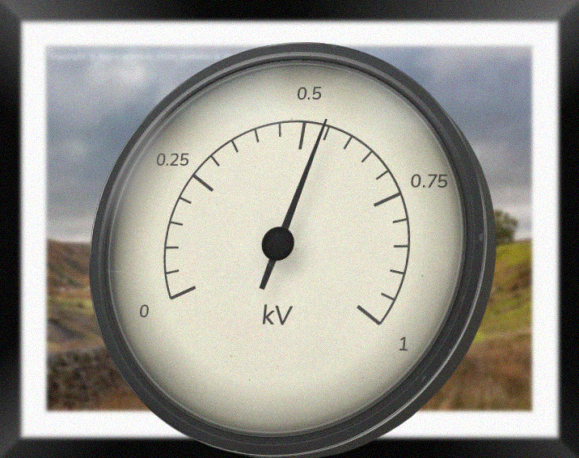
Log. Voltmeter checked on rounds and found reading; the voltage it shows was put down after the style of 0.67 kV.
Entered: 0.55 kV
